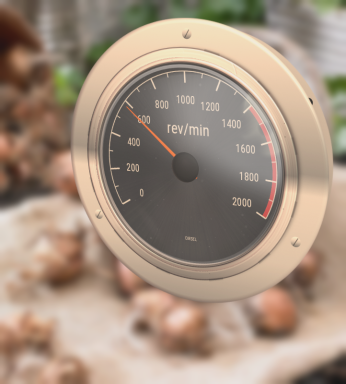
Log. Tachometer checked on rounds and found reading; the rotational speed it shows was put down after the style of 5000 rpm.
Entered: 600 rpm
